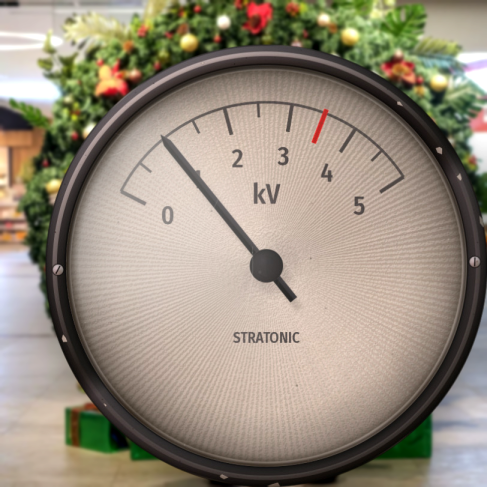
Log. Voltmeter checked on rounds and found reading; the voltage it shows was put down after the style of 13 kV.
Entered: 1 kV
